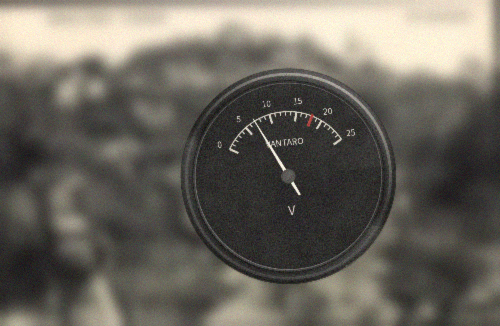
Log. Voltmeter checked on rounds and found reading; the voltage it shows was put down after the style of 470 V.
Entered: 7 V
